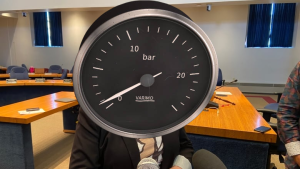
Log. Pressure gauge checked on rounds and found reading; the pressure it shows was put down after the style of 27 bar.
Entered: 1 bar
